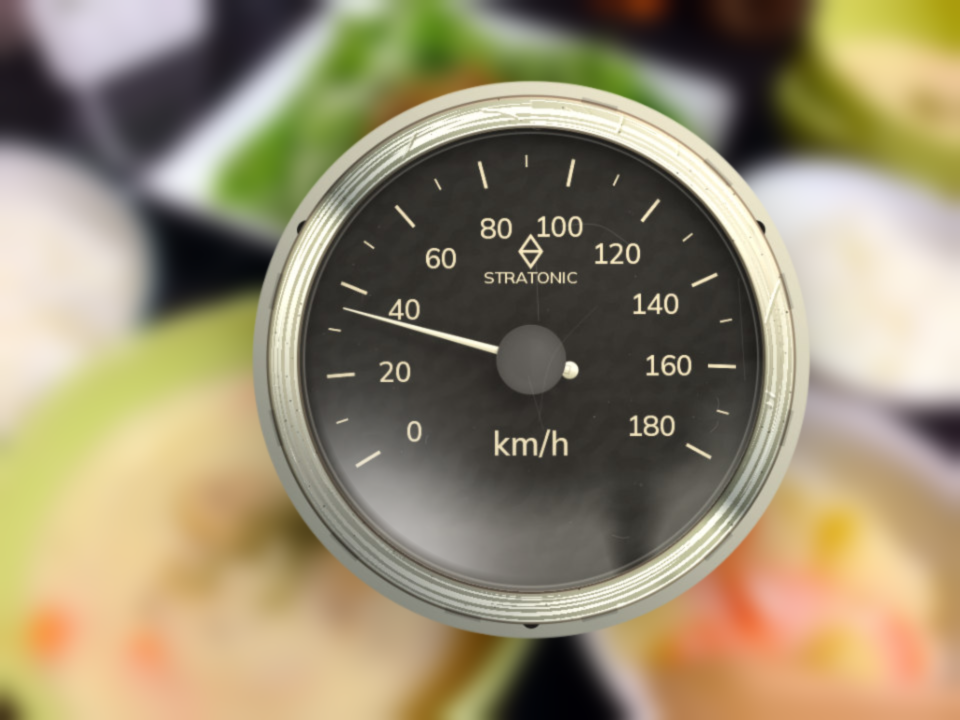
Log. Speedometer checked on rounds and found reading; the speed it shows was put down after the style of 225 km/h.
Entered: 35 km/h
